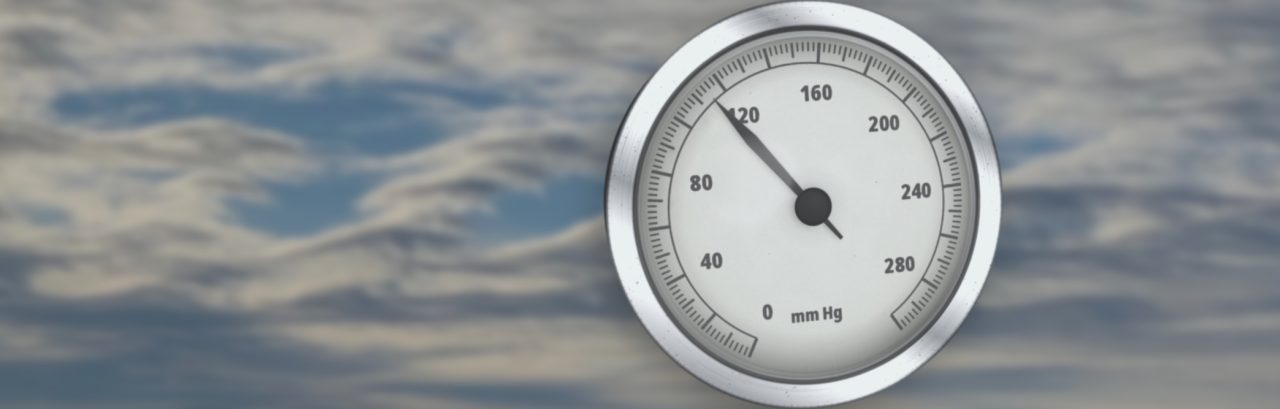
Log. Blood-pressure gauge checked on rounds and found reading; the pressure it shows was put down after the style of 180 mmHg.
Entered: 114 mmHg
